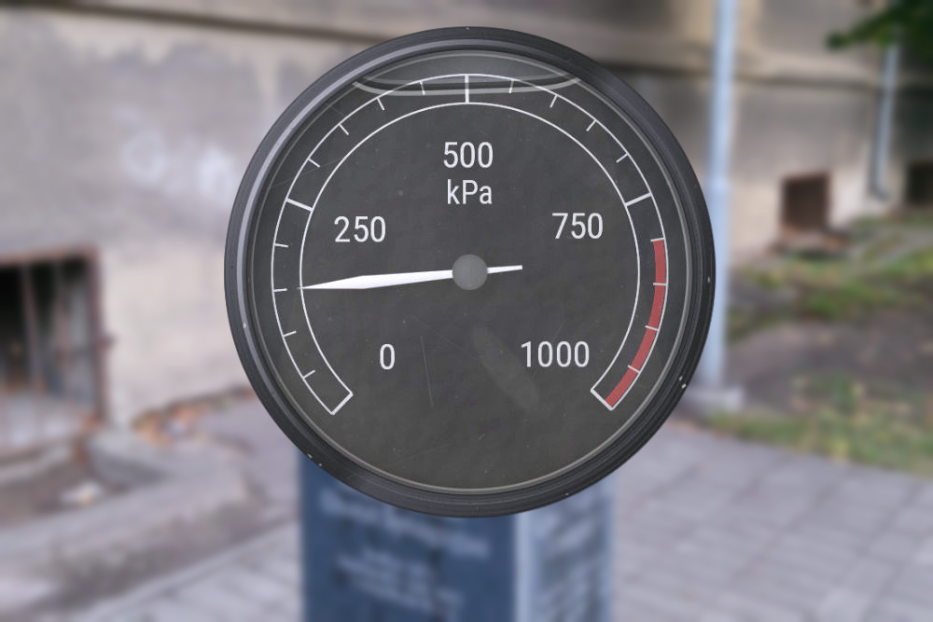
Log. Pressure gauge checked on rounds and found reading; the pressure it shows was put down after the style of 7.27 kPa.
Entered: 150 kPa
